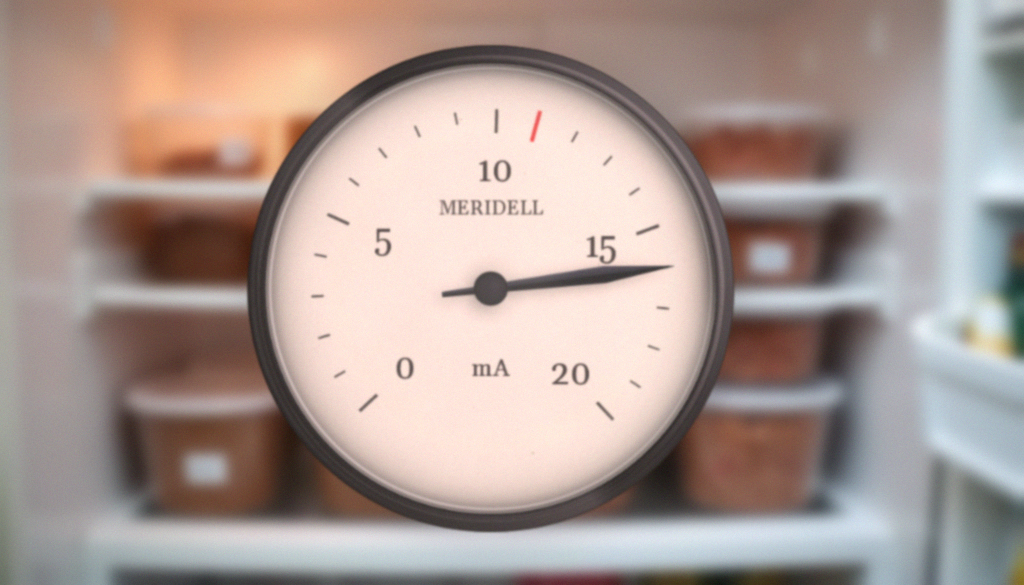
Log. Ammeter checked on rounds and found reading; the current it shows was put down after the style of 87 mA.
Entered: 16 mA
